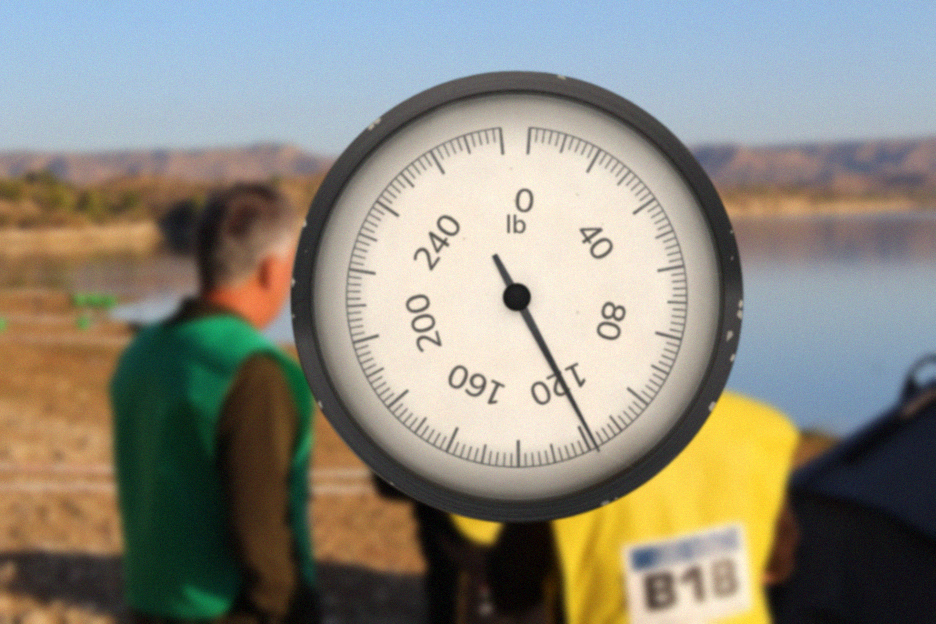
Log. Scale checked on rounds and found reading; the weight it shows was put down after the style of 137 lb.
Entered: 118 lb
